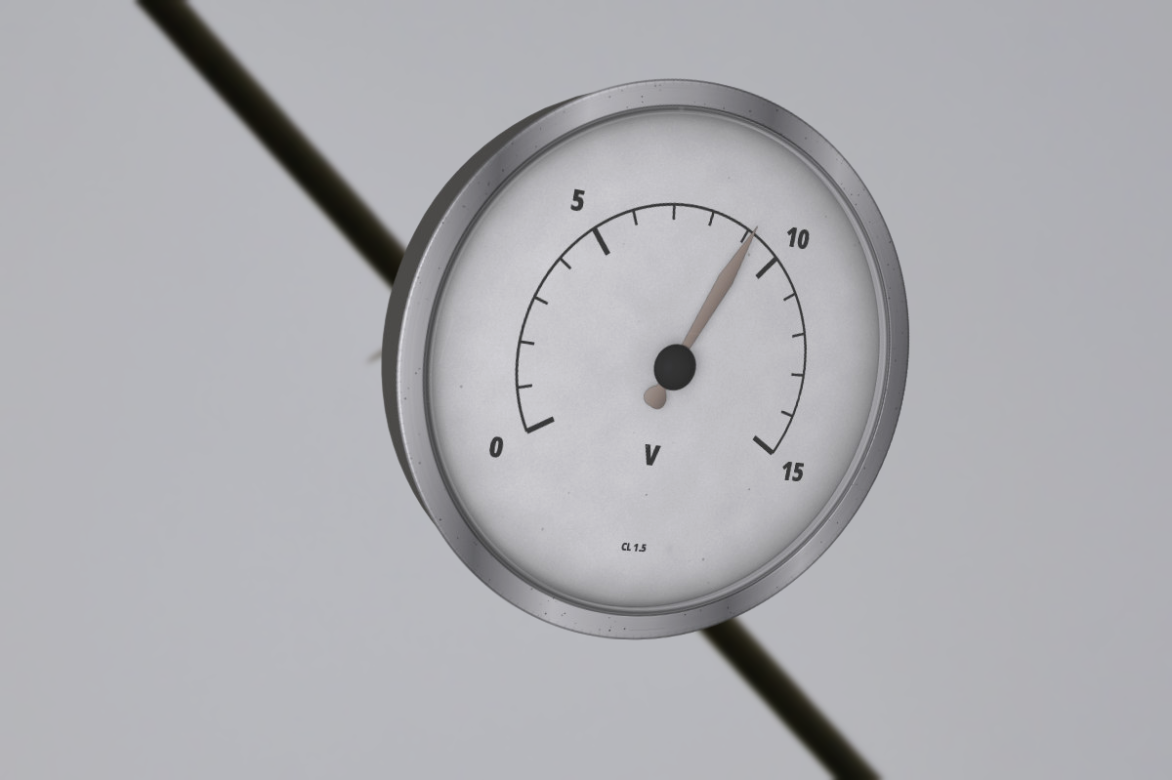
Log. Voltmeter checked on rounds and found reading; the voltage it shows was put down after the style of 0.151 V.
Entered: 9 V
